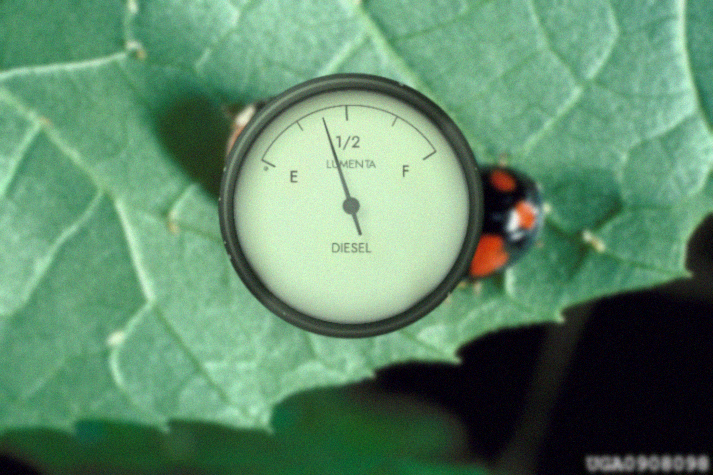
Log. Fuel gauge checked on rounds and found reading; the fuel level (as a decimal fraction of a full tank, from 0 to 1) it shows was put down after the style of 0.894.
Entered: 0.375
